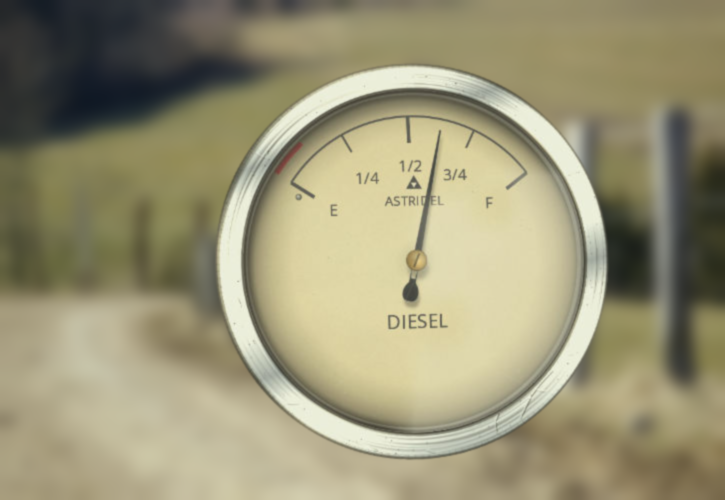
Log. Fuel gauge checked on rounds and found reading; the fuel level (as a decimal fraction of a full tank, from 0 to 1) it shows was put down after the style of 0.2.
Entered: 0.625
